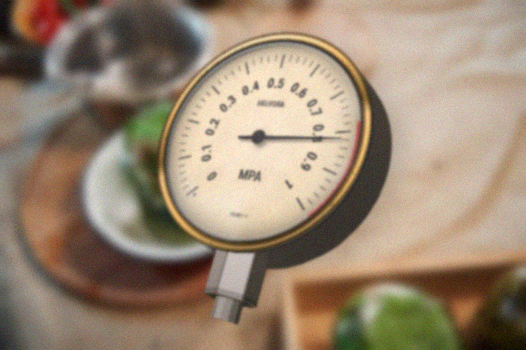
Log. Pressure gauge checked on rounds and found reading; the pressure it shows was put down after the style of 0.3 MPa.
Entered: 0.82 MPa
